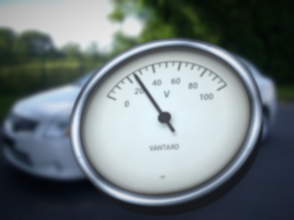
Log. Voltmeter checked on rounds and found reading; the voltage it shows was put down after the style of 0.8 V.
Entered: 25 V
